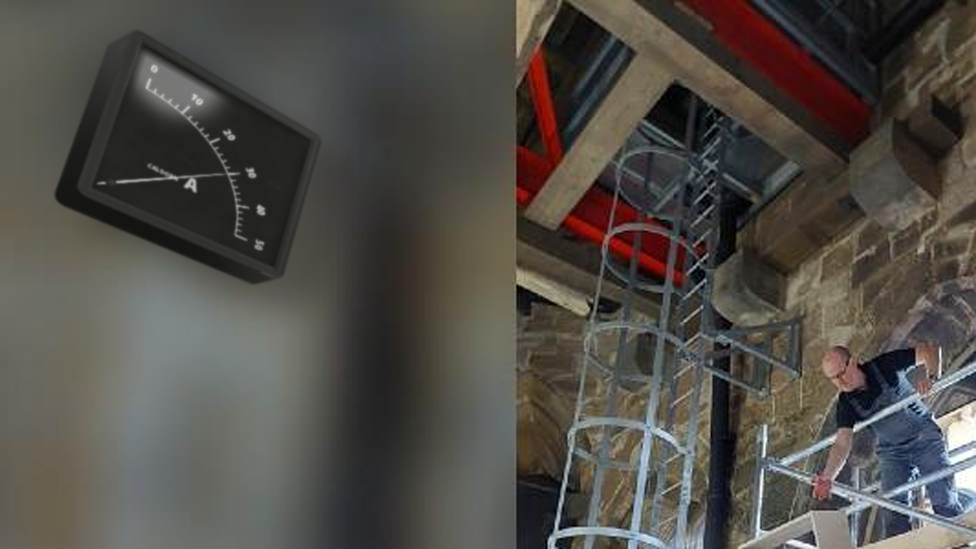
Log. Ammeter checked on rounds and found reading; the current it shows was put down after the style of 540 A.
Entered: 30 A
